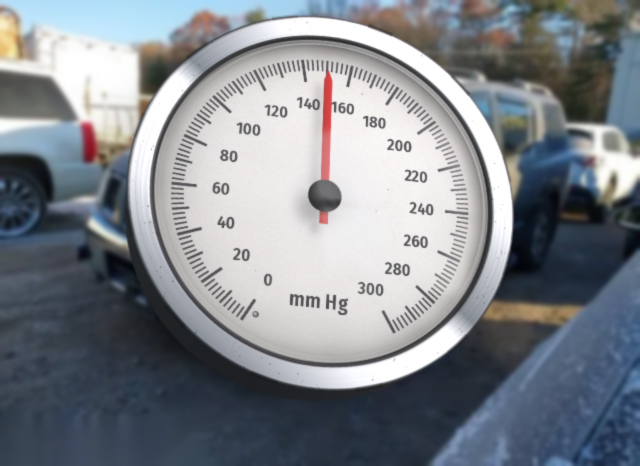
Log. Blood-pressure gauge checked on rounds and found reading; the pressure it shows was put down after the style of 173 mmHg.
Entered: 150 mmHg
